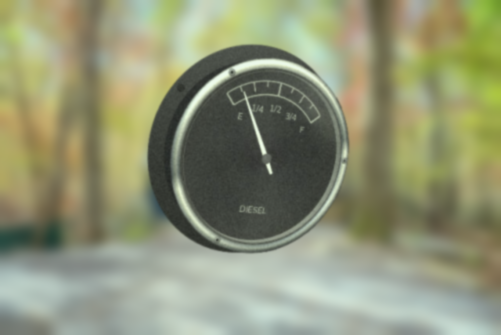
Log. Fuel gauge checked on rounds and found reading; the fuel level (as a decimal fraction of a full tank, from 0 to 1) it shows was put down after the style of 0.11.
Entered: 0.125
